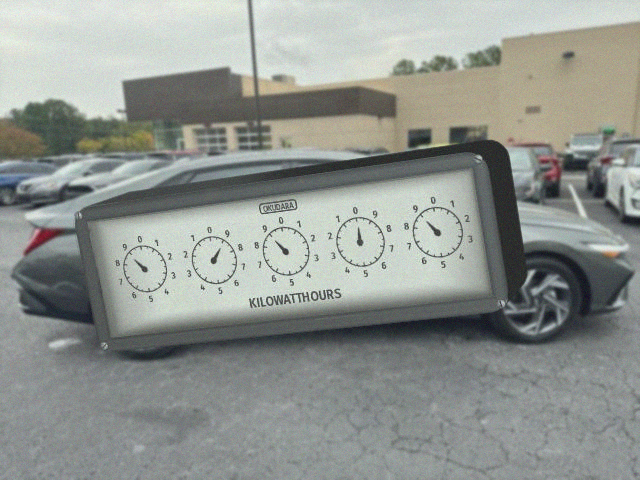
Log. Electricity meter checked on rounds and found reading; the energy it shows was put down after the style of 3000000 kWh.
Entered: 88899 kWh
